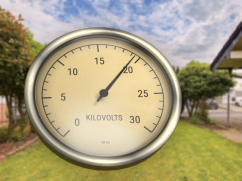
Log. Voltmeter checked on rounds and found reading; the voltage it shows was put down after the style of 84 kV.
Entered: 19.5 kV
